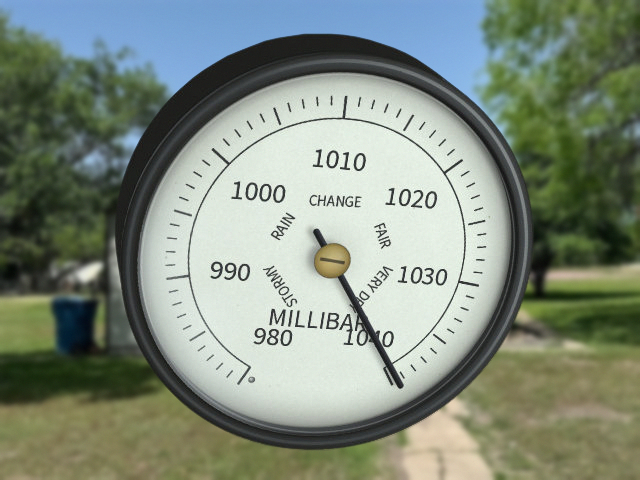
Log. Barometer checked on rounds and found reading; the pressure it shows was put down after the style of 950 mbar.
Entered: 1039.5 mbar
